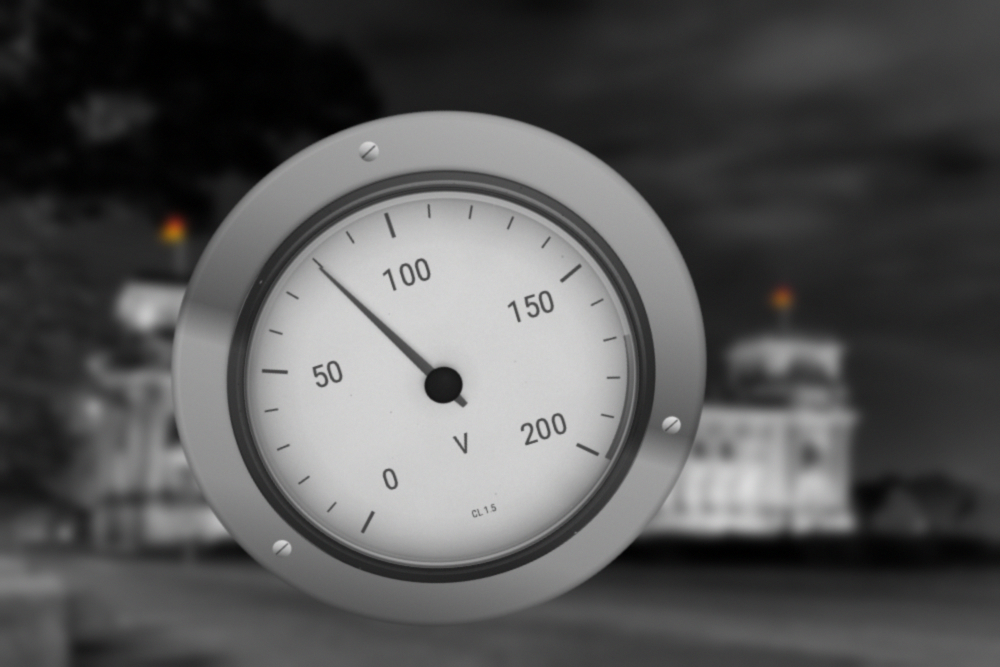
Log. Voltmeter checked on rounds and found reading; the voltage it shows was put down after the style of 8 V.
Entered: 80 V
